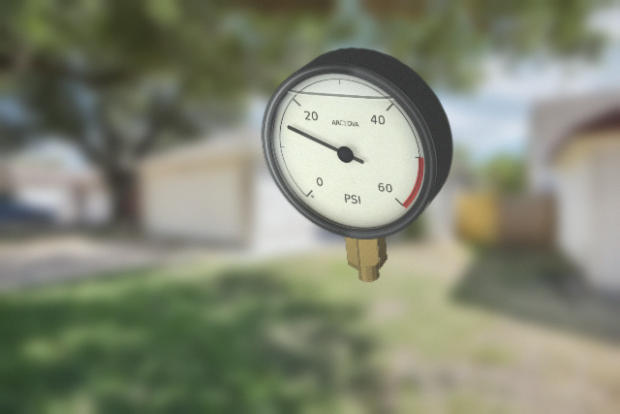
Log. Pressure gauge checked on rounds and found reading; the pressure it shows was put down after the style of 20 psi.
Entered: 15 psi
